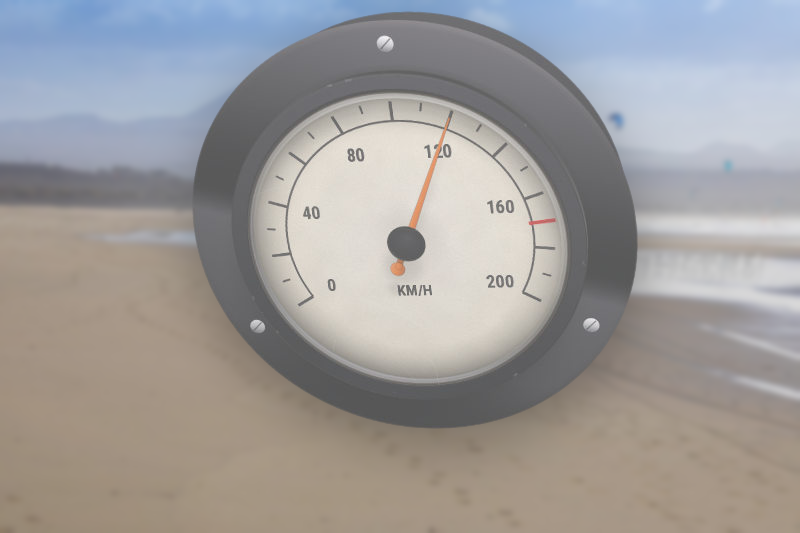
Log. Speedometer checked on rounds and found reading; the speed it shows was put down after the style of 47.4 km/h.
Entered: 120 km/h
